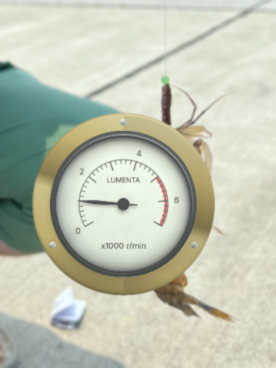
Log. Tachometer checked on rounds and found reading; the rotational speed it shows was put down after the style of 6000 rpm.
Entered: 1000 rpm
